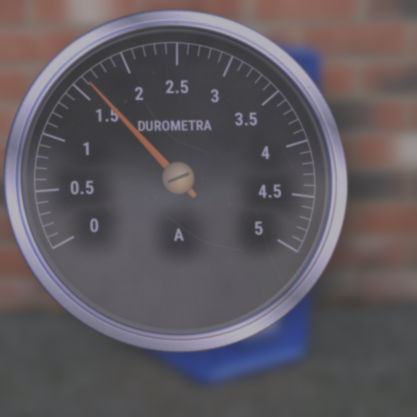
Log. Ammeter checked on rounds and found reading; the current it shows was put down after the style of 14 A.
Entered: 1.6 A
